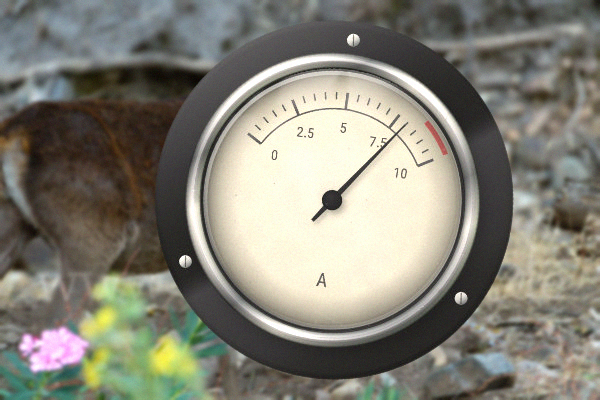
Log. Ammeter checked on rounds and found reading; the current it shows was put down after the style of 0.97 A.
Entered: 8 A
